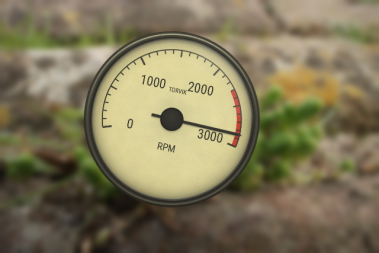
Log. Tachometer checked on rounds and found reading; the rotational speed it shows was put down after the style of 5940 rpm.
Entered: 2850 rpm
